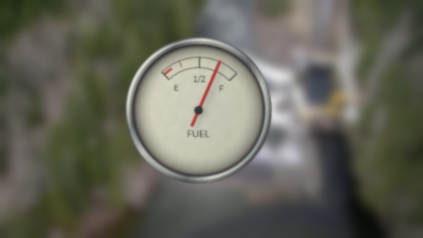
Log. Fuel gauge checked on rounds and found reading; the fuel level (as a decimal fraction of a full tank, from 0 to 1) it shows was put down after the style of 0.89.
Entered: 0.75
